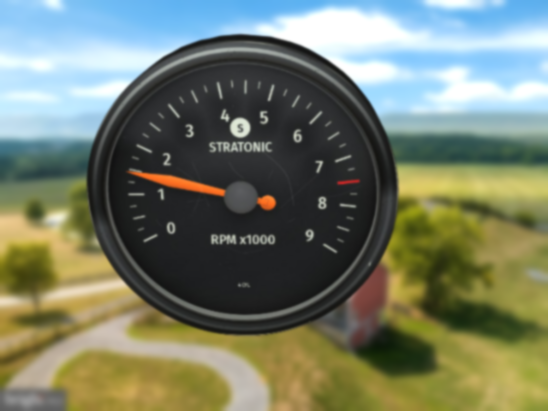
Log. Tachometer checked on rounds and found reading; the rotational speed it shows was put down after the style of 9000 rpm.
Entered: 1500 rpm
